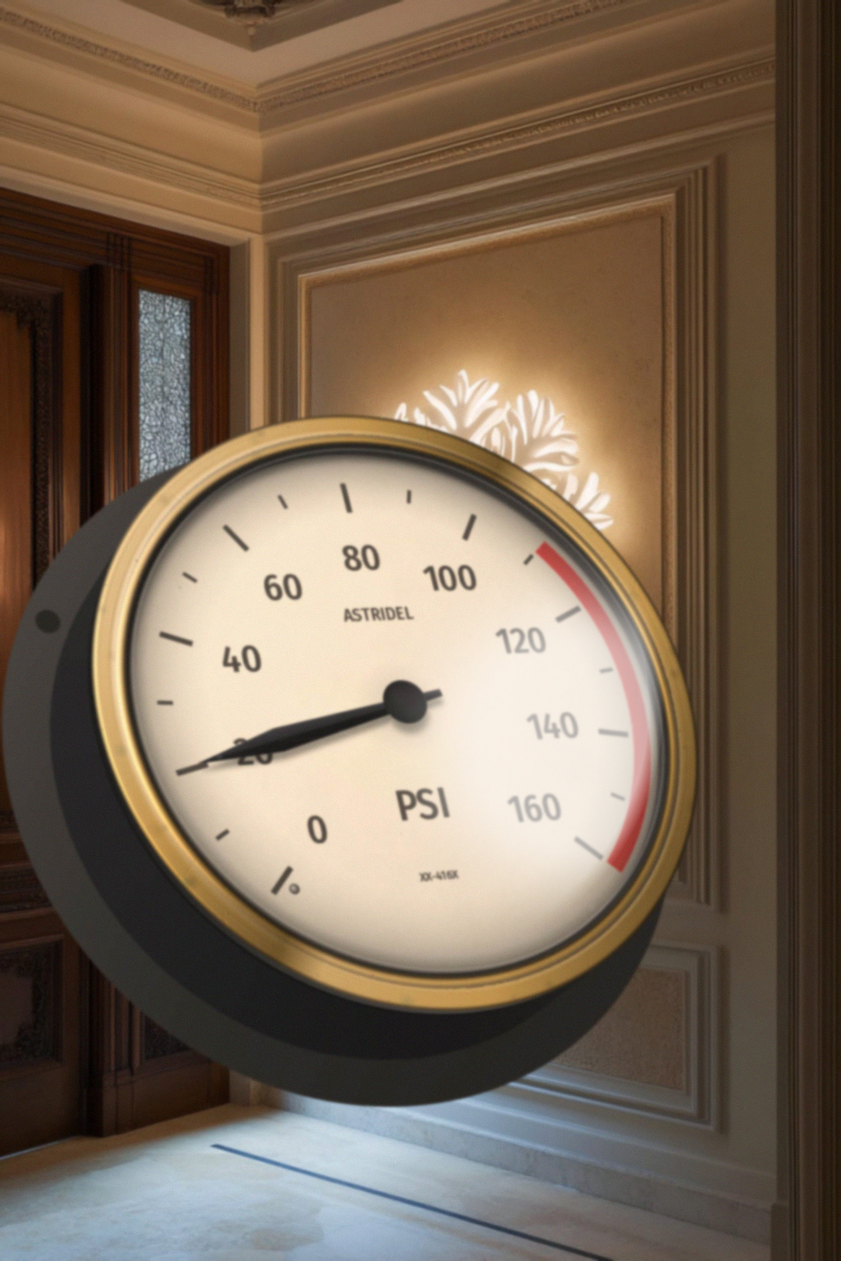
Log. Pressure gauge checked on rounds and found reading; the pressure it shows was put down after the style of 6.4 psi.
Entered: 20 psi
